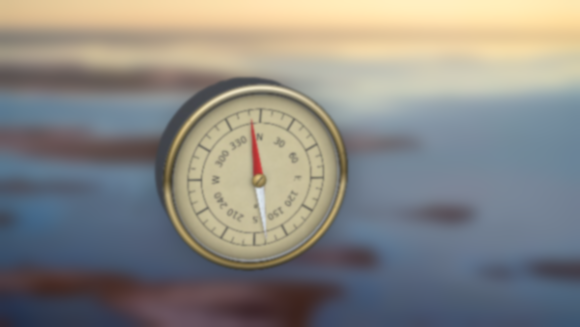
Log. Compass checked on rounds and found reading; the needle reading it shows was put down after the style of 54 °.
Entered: 350 °
